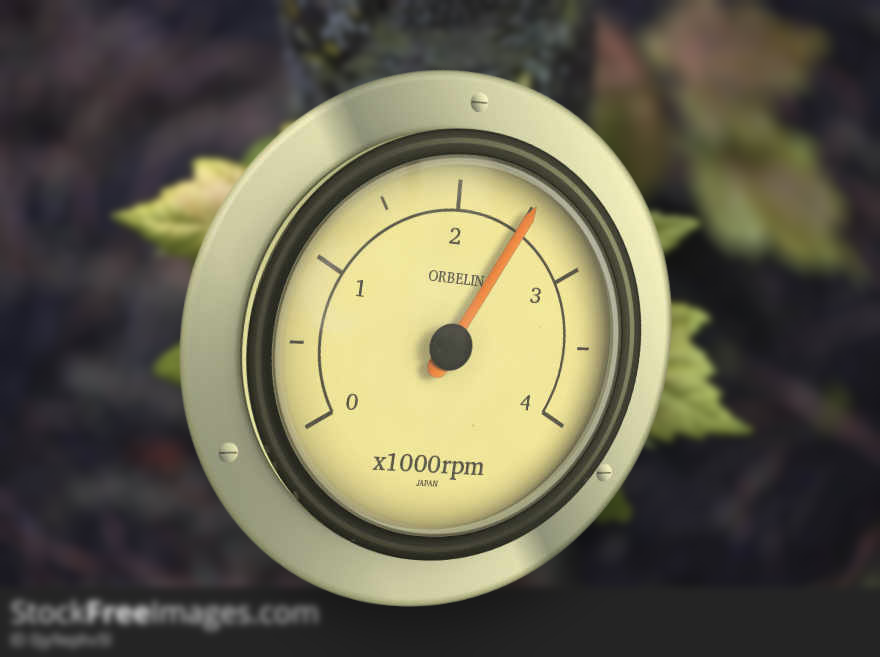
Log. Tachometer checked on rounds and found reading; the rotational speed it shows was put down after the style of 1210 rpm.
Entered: 2500 rpm
